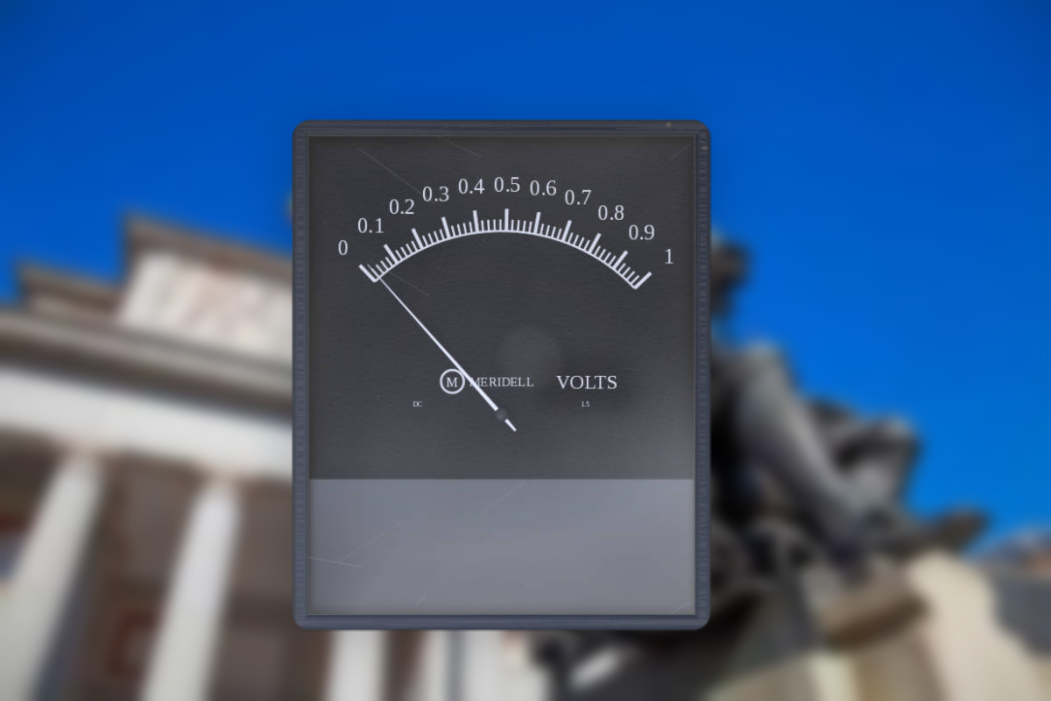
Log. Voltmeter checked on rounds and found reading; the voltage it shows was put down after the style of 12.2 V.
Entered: 0.02 V
